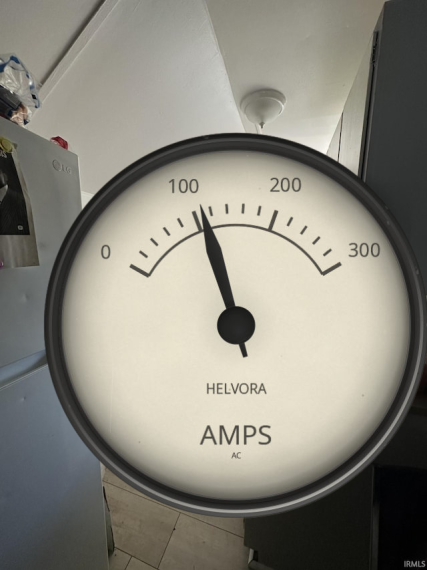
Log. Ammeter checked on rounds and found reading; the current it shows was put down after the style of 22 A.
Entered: 110 A
